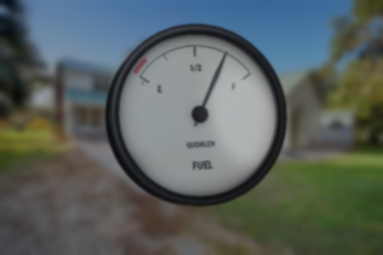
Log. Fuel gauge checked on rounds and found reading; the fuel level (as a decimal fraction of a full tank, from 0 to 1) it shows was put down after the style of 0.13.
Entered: 0.75
